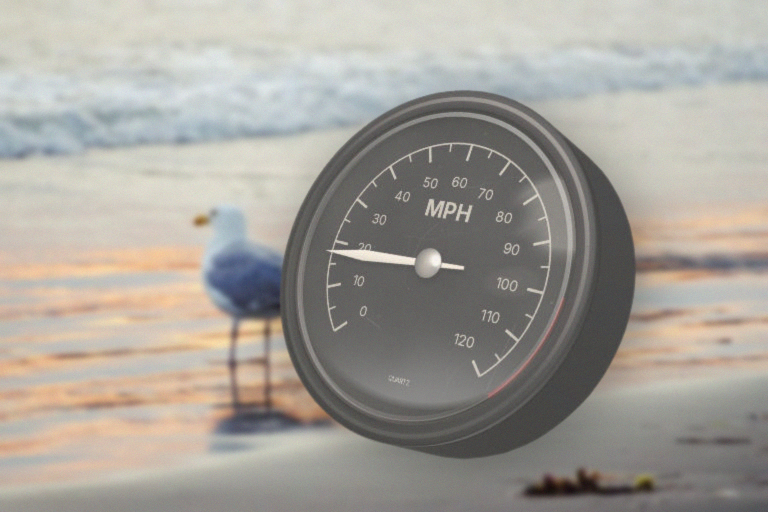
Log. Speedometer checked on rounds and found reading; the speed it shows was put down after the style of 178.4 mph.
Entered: 17.5 mph
